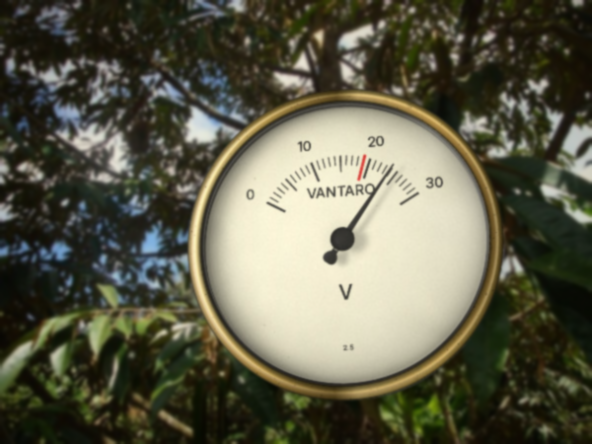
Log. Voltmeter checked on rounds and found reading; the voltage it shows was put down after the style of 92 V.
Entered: 24 V
